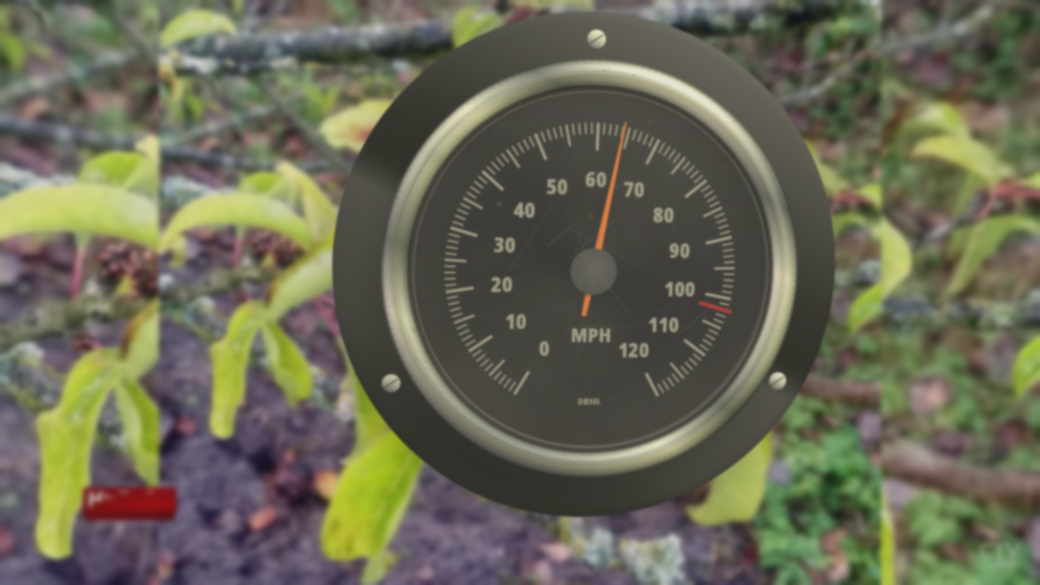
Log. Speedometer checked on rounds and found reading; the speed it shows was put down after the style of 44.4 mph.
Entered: 64 mph
